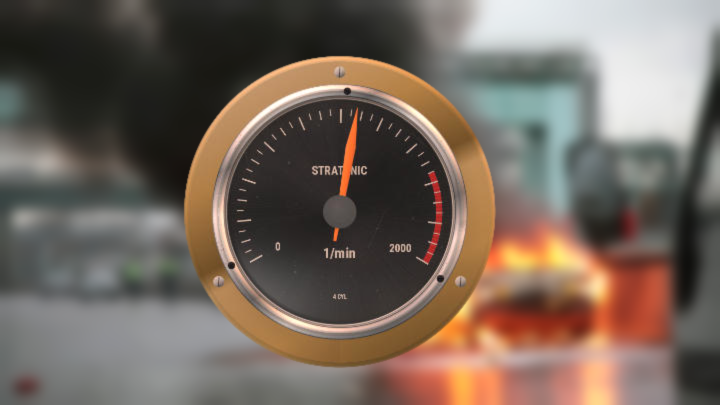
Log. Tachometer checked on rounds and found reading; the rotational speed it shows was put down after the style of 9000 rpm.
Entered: 1075 rpm
